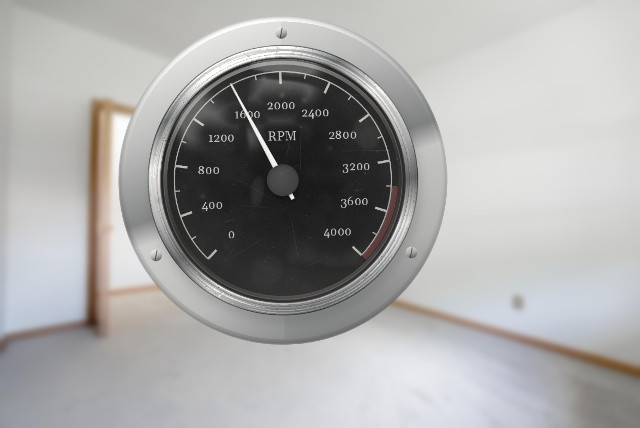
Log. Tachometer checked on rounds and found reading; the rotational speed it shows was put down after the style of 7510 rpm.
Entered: 1600 rpm
